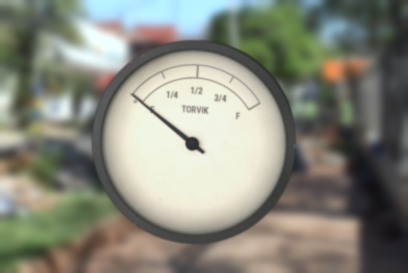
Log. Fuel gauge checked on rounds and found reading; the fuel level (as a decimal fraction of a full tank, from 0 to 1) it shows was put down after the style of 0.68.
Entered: 0
